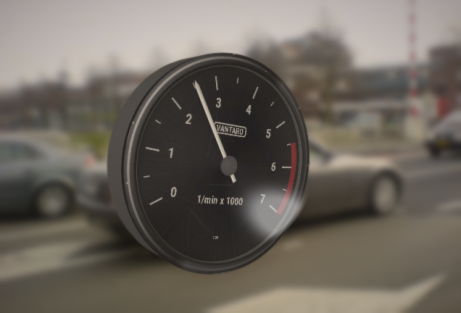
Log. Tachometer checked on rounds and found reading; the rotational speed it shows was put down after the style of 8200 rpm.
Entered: 2500 rpm
